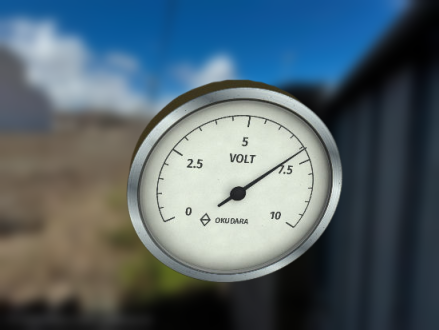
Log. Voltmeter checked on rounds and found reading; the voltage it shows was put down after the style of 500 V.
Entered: 7 V
